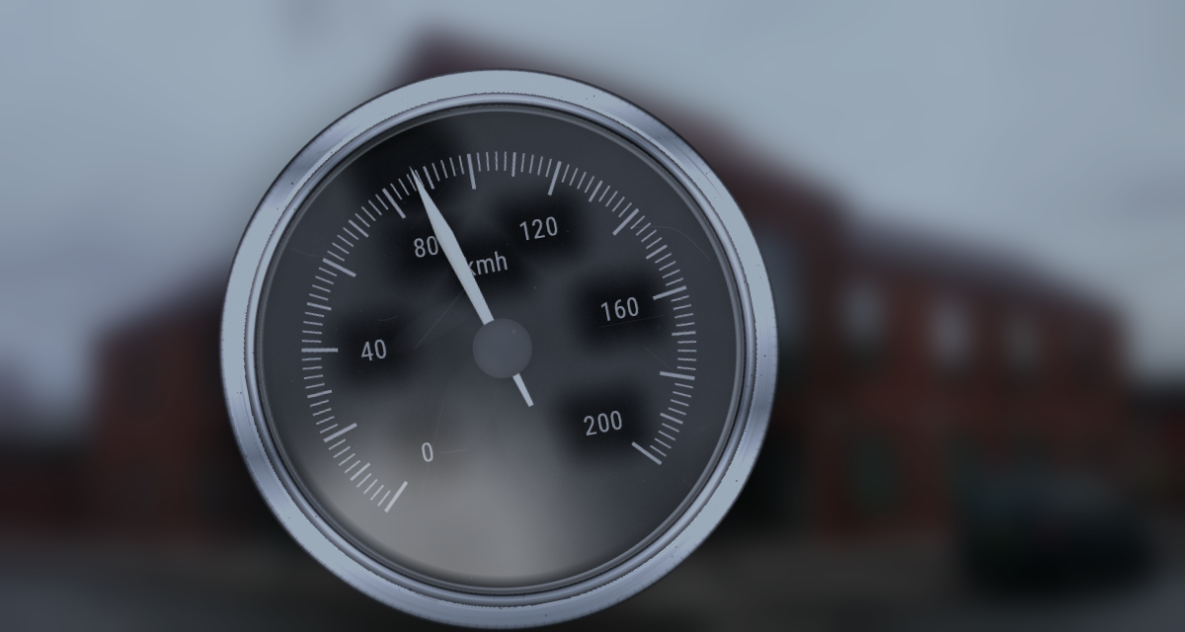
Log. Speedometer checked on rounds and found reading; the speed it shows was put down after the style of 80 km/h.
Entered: 87 km/h
